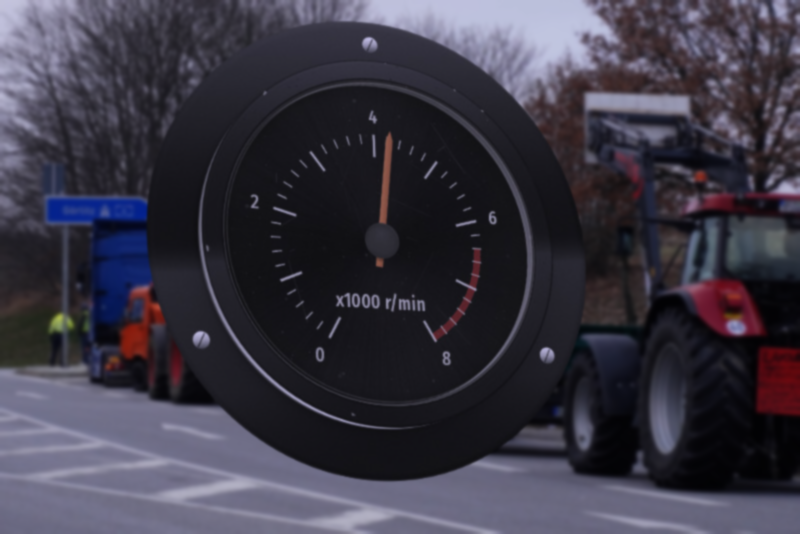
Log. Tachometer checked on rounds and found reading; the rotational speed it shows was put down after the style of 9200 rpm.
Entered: 4200 rpm
